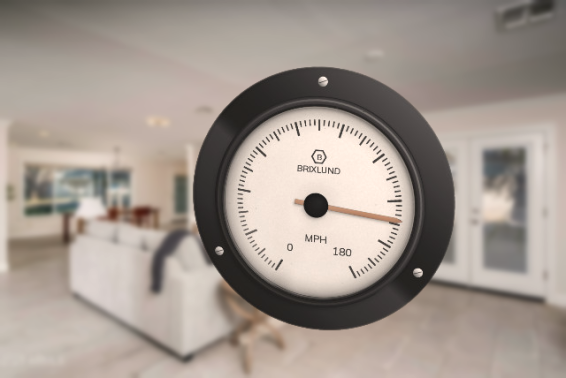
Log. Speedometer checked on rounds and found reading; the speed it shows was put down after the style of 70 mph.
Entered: 148 mph
